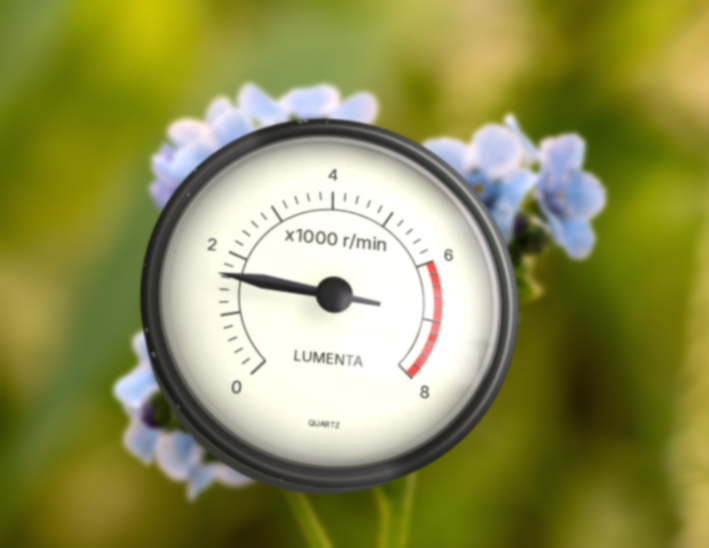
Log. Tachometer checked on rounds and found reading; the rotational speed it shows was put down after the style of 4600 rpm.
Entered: 1600 rpm
